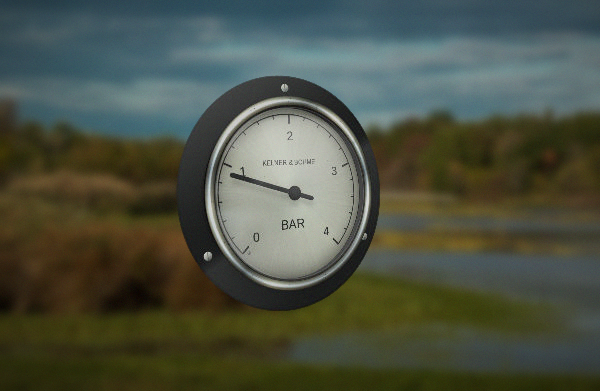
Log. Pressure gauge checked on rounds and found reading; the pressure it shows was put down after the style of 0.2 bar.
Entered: 0.9 bar
